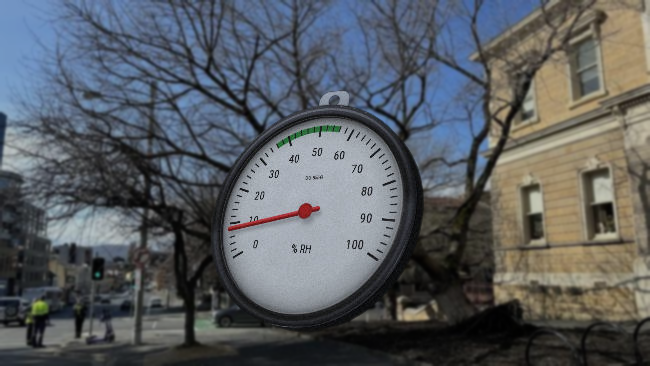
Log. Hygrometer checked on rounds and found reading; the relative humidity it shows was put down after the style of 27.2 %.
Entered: 8 %
